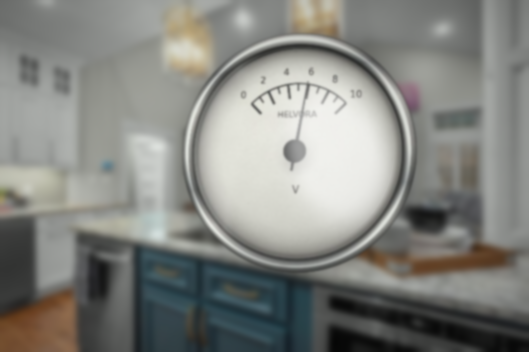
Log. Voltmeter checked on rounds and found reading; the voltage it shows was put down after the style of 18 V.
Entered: 6 V
